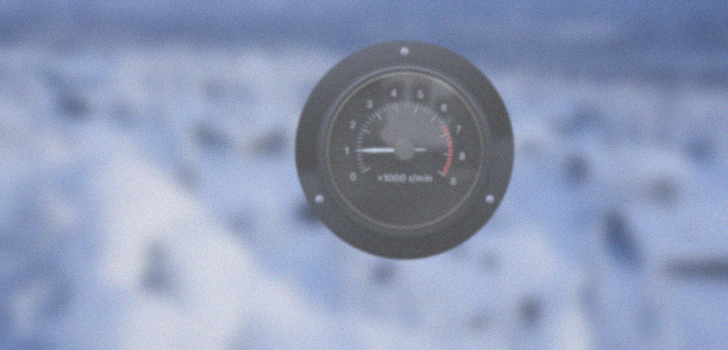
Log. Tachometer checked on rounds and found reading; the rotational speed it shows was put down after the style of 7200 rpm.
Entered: 1000 rpm
